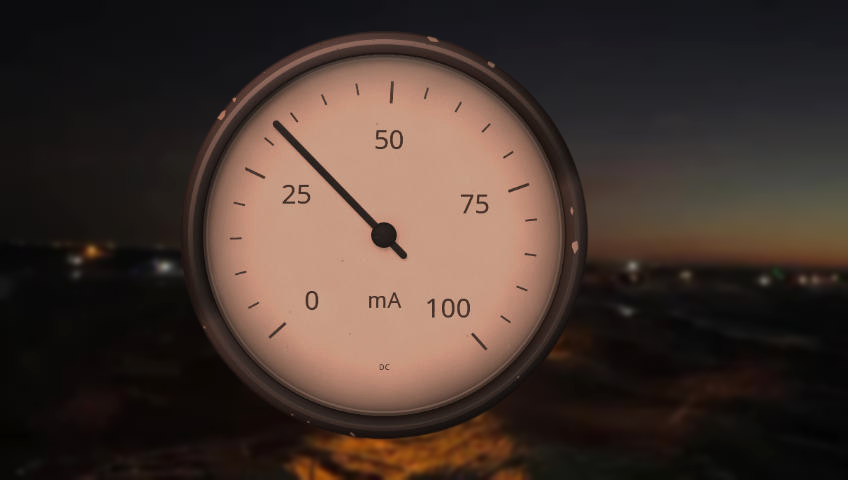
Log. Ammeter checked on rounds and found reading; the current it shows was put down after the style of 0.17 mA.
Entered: 32.5 mA
